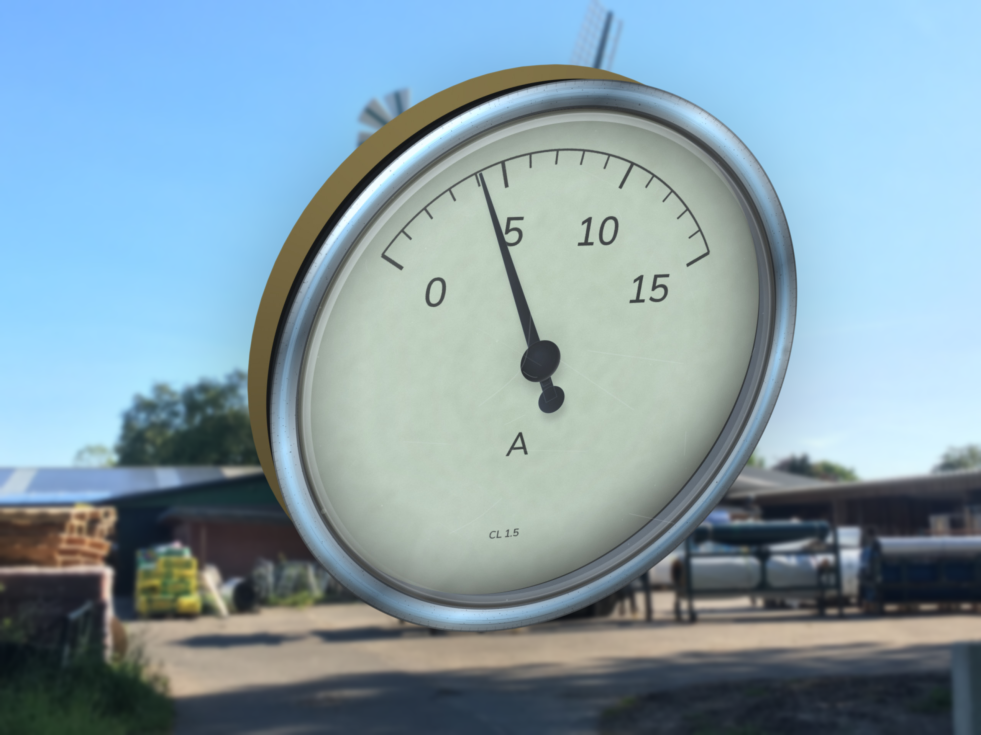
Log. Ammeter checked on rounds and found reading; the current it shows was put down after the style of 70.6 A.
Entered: 4 A
